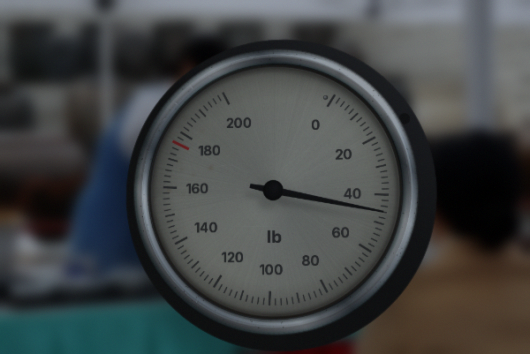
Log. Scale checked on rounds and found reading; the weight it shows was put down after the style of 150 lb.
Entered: 46 lb
